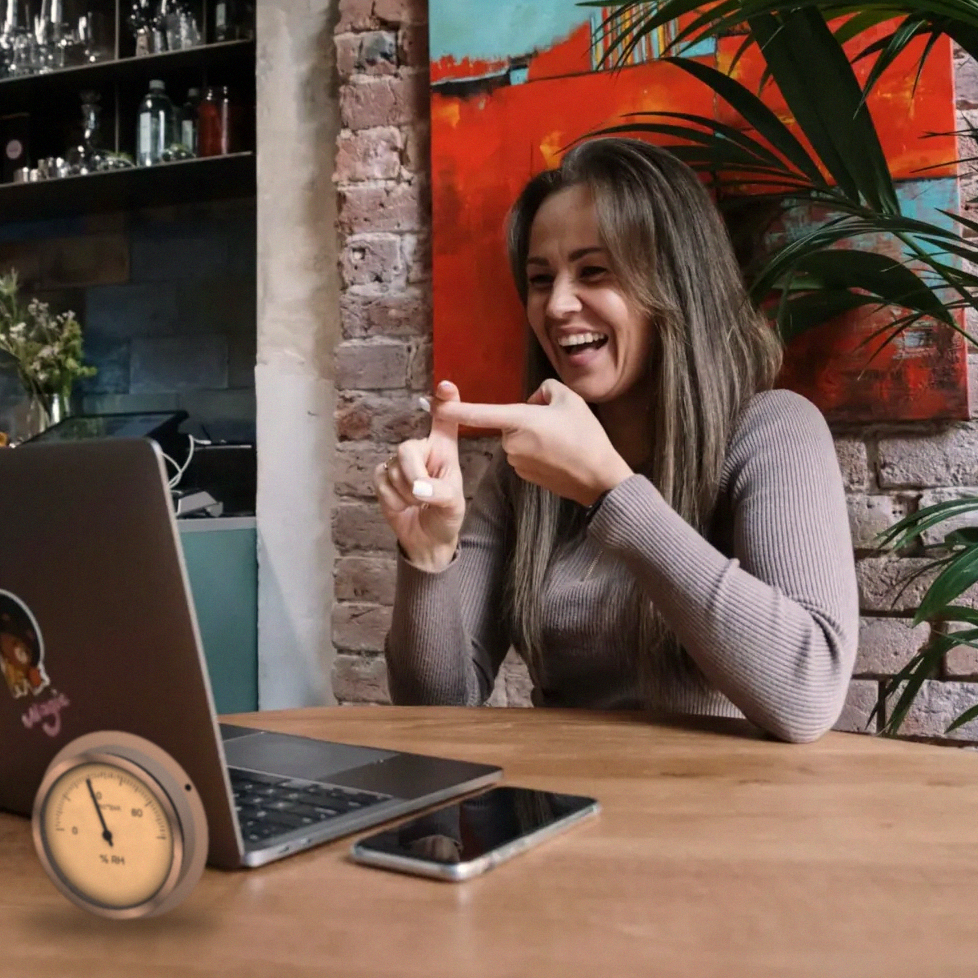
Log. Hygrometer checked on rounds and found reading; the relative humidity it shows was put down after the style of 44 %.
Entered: 40 %
